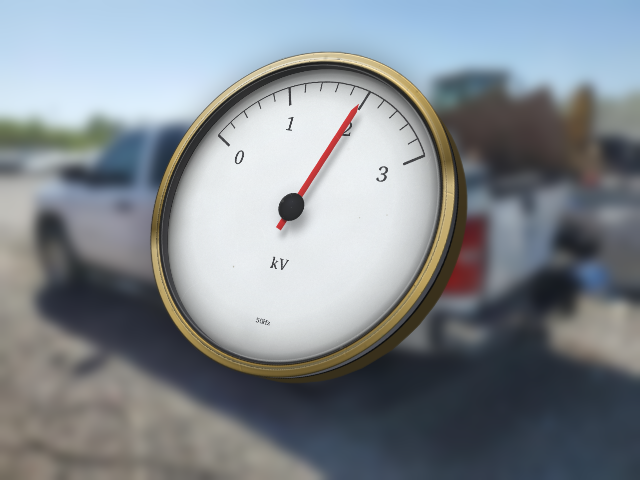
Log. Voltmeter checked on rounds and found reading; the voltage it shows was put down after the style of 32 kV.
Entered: 2 kV
